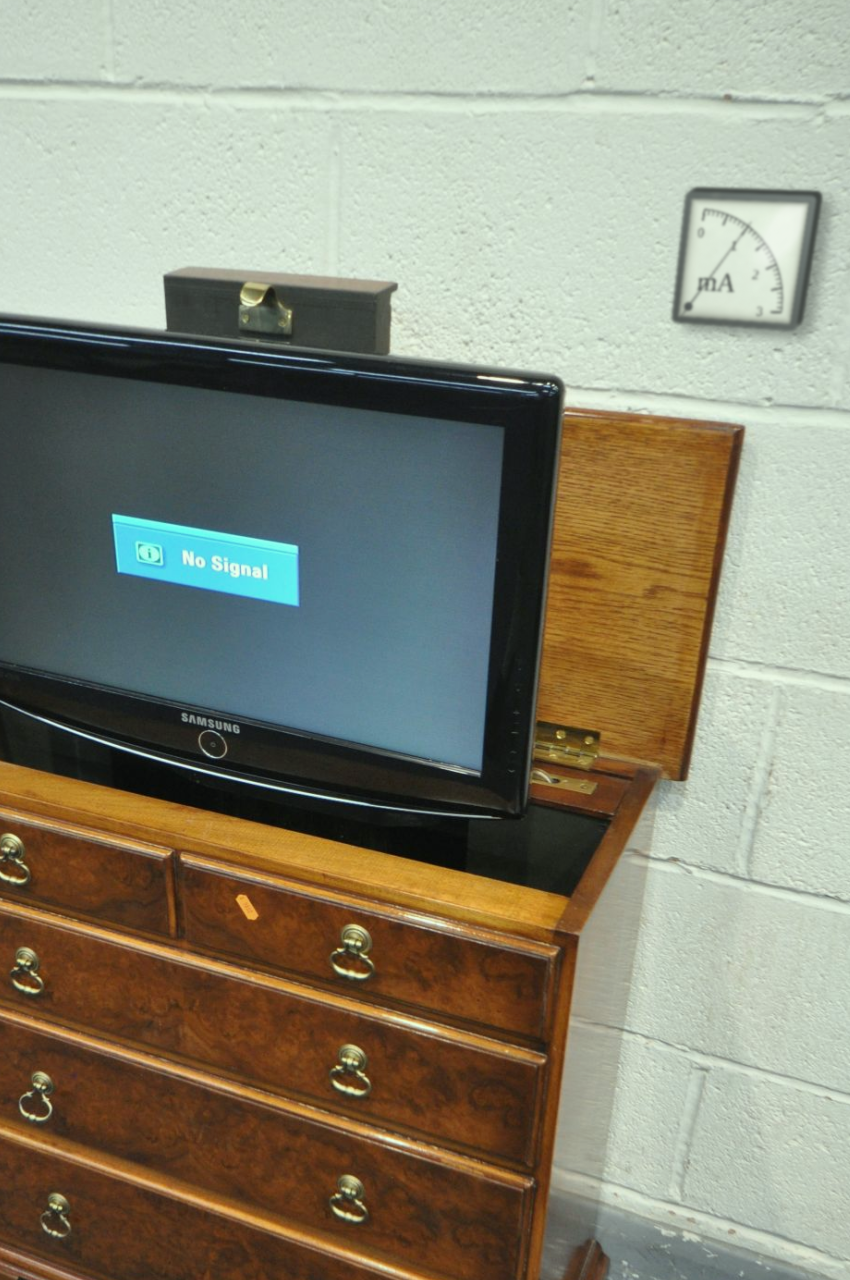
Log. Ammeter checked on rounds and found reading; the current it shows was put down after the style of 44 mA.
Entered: 1 mA
